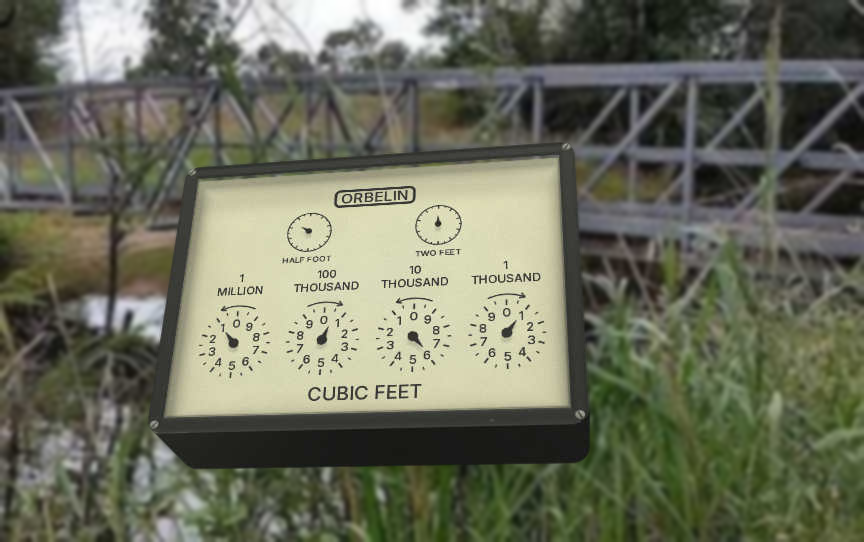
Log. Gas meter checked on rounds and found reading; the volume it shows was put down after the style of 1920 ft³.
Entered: 106100 ft³
